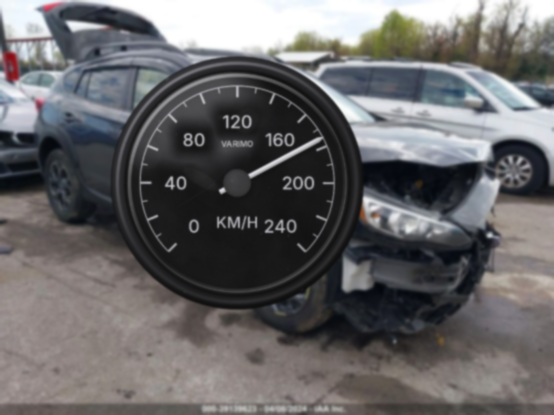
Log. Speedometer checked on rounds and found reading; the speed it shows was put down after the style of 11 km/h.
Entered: 175 km/h
